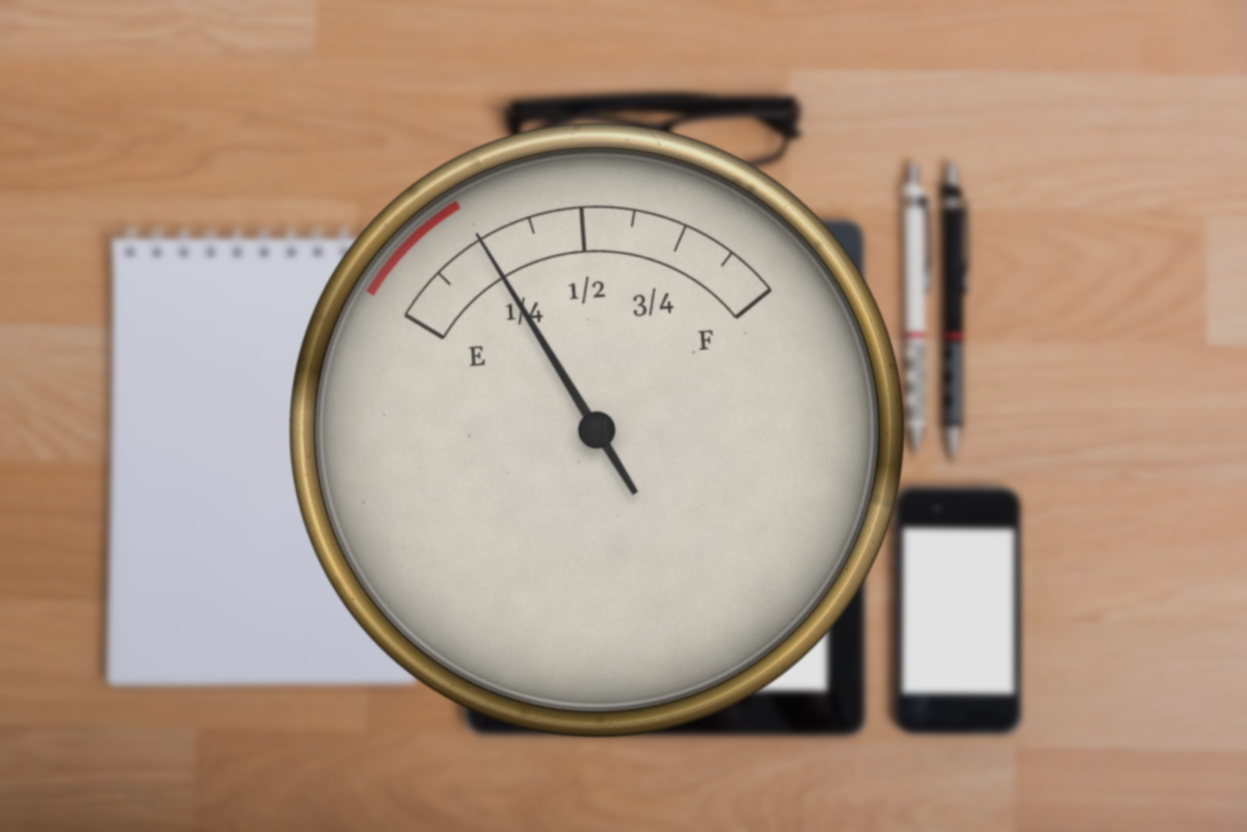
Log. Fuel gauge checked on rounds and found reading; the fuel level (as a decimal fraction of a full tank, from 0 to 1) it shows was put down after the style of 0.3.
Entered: 0.25
